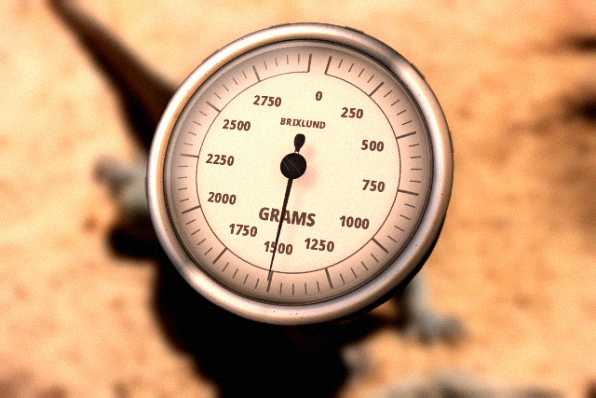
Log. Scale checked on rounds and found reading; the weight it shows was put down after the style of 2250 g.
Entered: 1500 g
